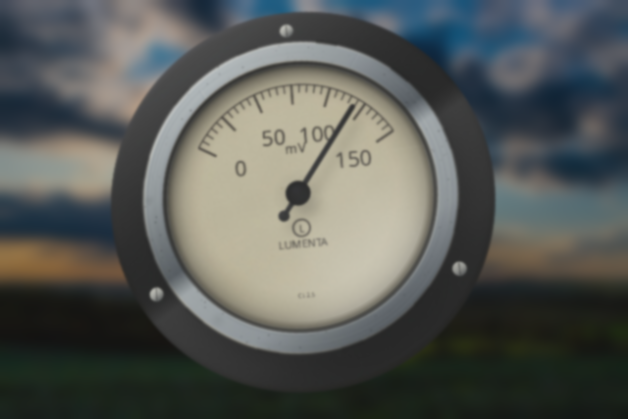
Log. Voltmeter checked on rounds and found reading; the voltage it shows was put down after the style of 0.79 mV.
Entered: 120 mV
